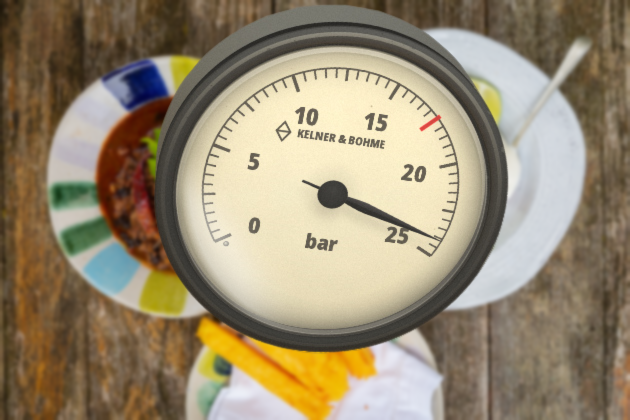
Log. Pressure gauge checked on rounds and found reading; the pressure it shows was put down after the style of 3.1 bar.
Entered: 24 bar
